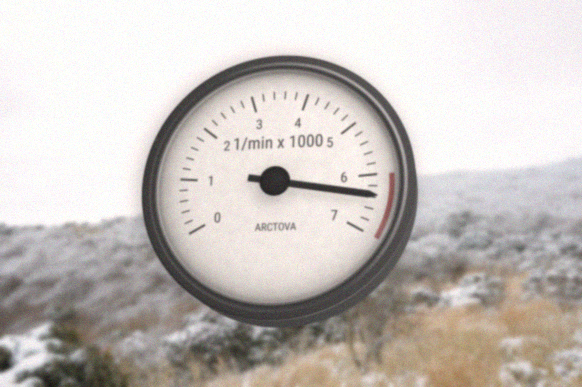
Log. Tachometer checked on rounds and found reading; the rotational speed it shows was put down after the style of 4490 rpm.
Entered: 6400 rpm
